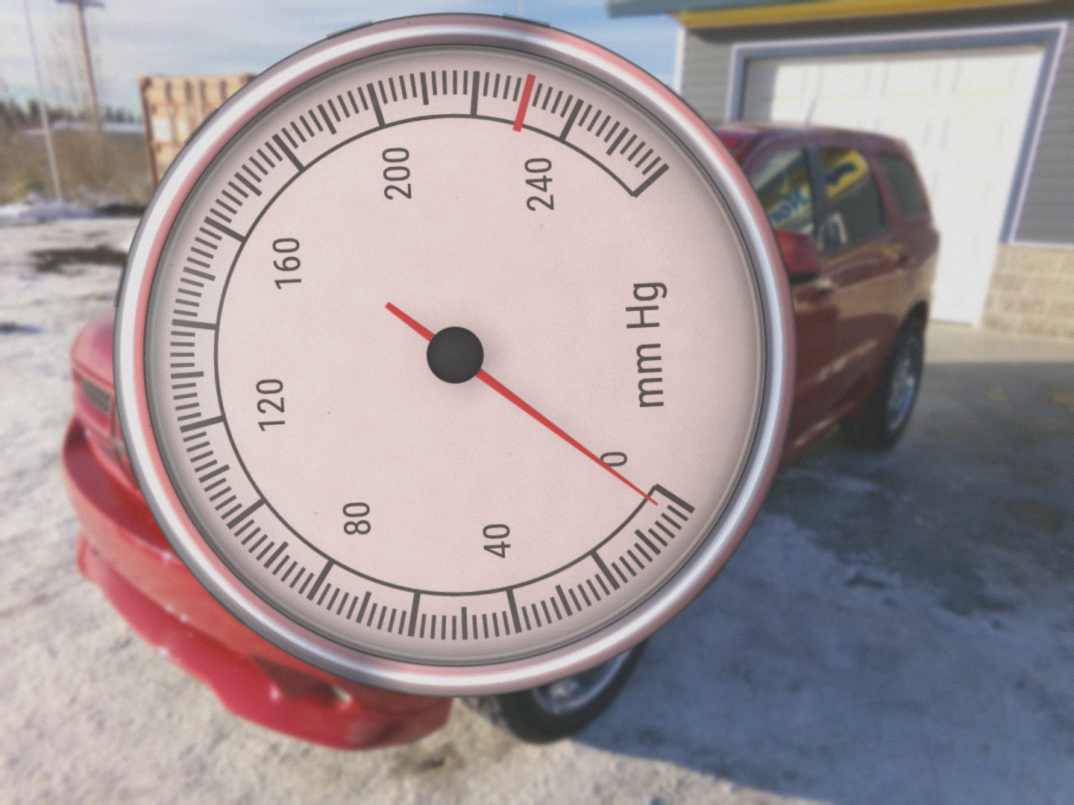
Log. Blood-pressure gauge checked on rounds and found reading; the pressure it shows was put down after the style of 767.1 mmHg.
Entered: 3 mmHg
